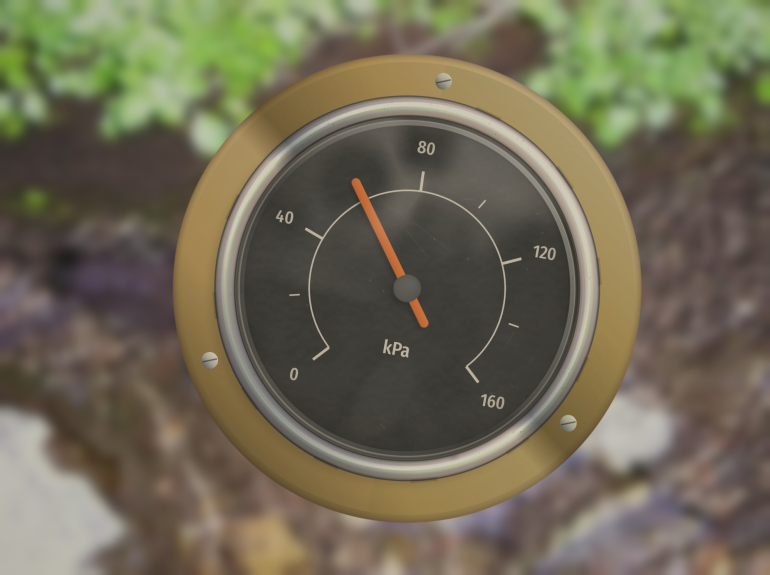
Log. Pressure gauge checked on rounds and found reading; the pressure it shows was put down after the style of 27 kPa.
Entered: 60 kPa
